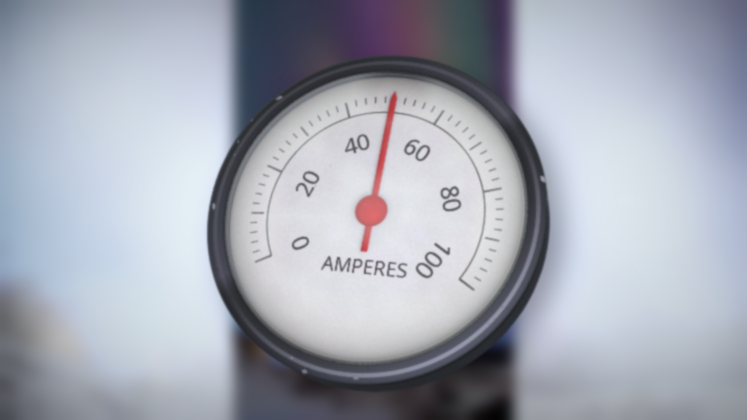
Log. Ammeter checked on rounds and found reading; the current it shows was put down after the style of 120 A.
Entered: 50 A
